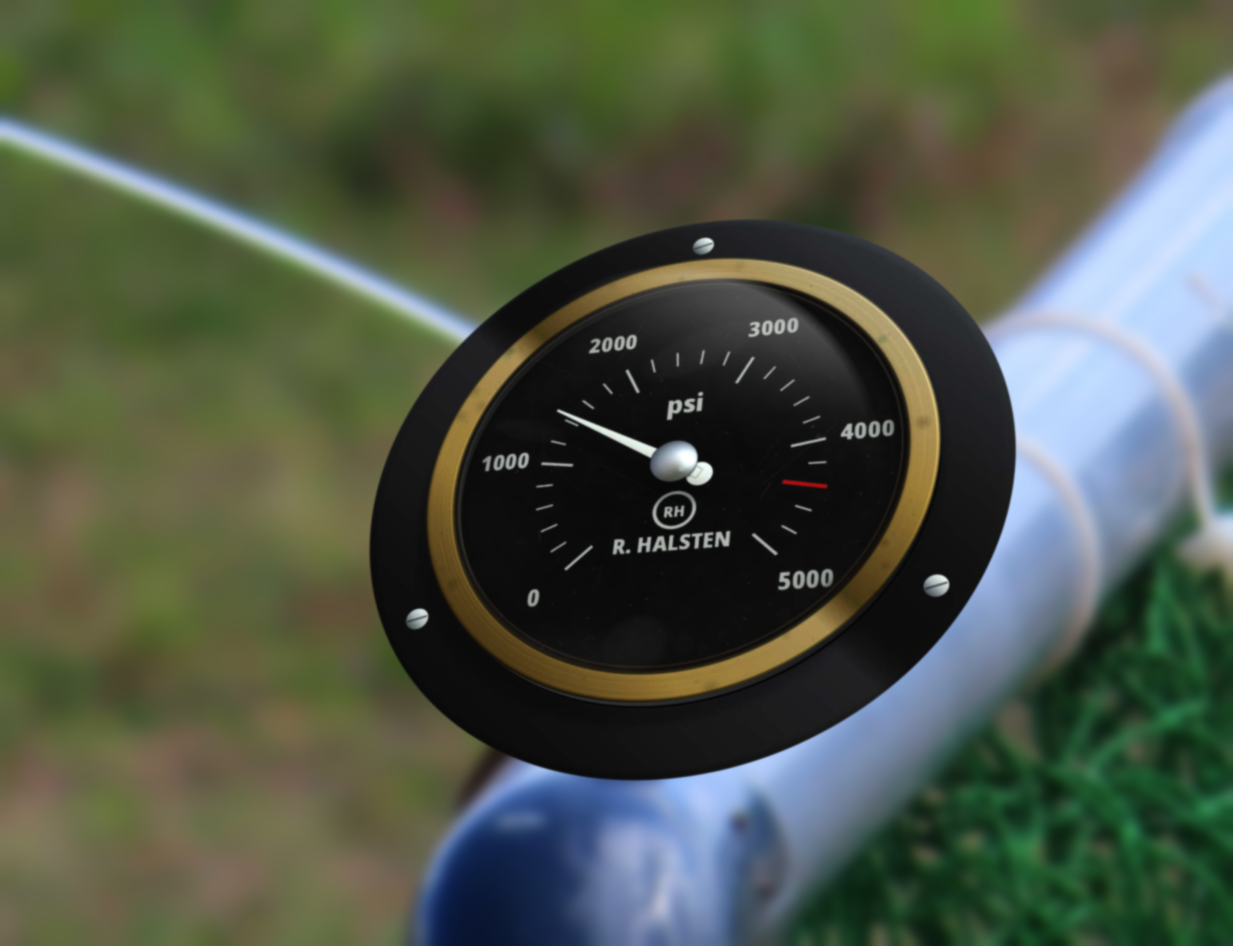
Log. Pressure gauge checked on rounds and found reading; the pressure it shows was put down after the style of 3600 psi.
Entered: 1400 psi
